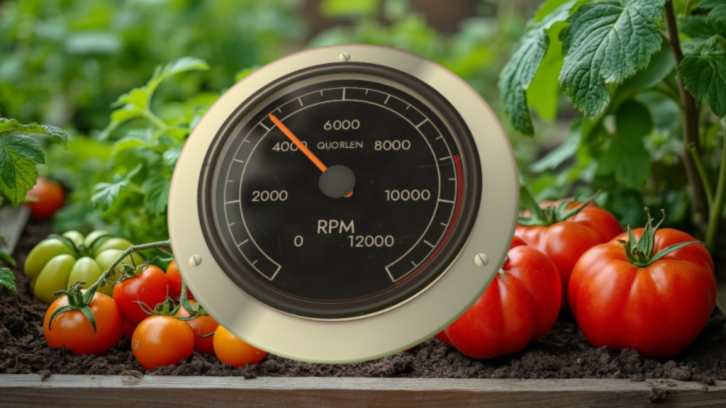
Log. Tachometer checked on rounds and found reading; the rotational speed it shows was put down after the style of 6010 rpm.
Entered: 4250 rpm
